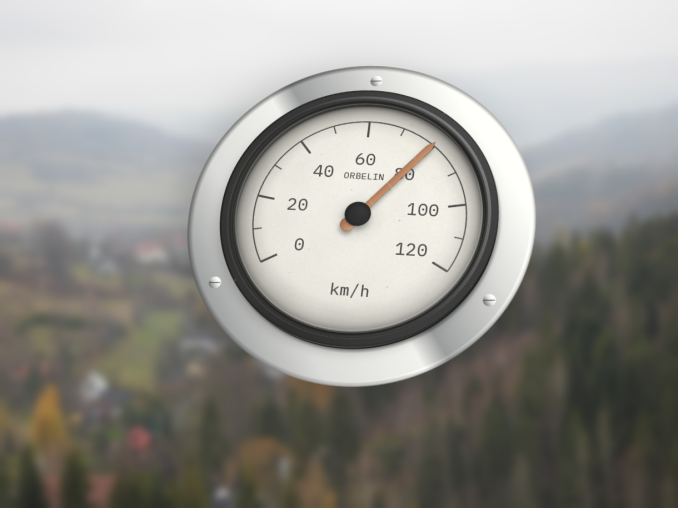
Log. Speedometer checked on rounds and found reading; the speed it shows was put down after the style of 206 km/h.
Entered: 80 km/h
